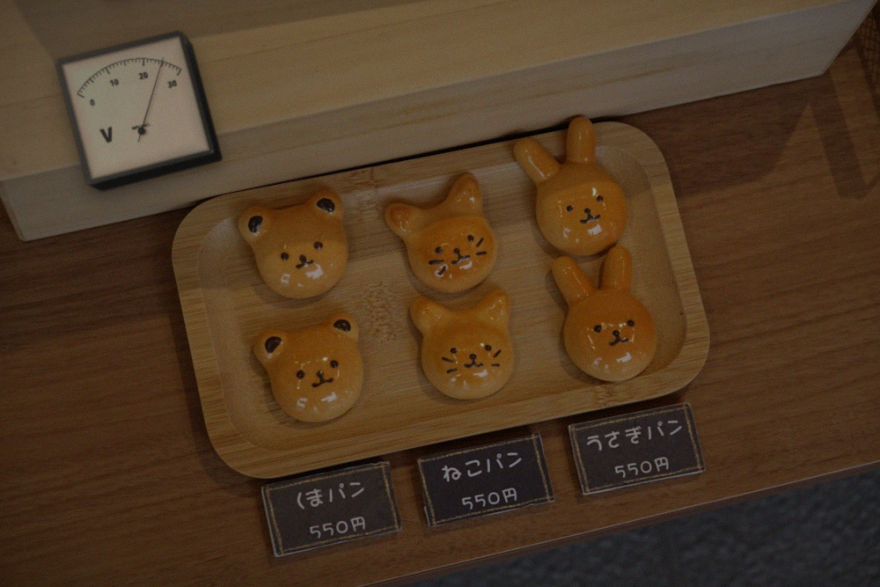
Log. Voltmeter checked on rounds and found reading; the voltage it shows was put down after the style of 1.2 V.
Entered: 25 V
